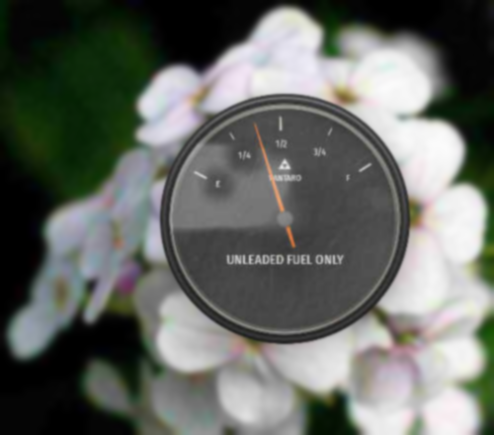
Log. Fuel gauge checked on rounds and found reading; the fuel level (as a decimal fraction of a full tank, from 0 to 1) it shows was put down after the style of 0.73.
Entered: 0.375
